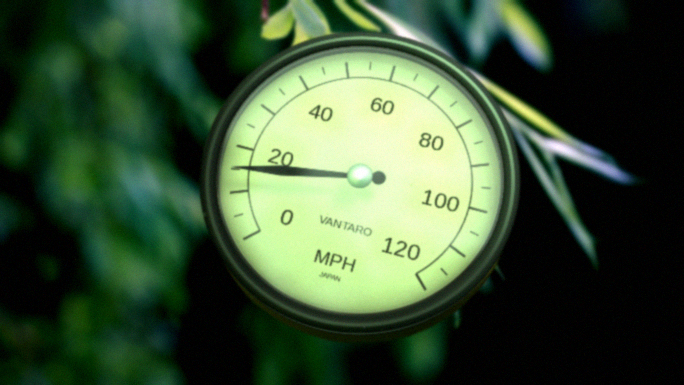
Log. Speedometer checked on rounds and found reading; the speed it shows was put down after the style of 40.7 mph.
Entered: 15 mph
